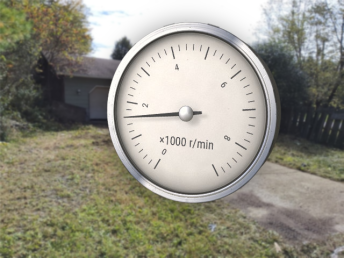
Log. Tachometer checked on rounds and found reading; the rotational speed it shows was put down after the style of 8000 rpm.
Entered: 1600 rpm
